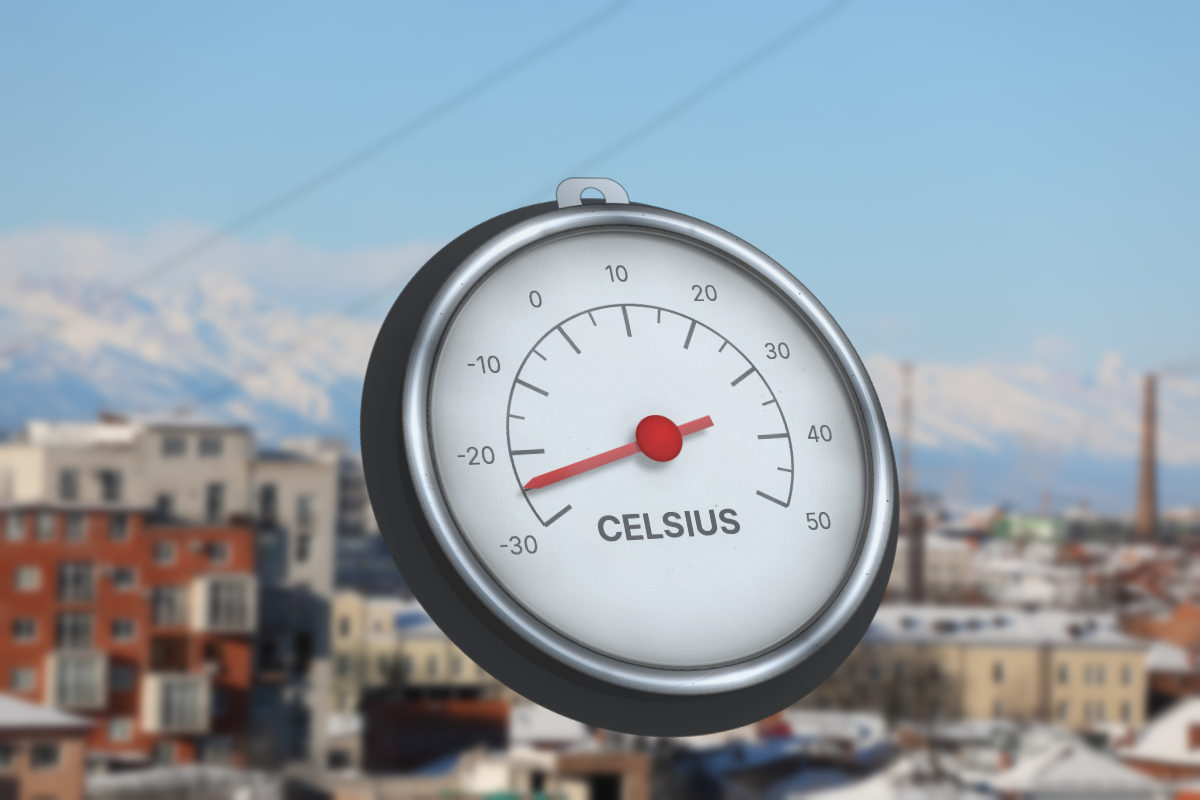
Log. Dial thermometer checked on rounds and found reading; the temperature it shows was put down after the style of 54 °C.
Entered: -25 °C
